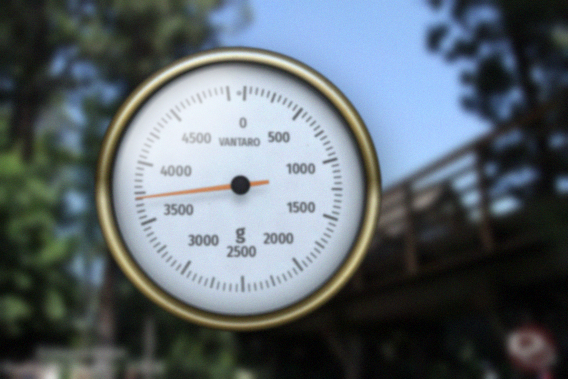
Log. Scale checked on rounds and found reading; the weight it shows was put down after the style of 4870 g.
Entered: 3700 g
